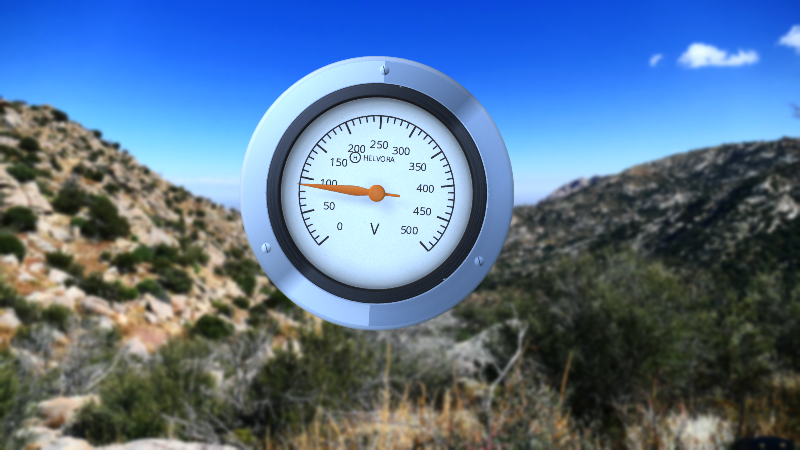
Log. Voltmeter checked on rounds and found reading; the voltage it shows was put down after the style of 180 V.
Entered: 90 V
